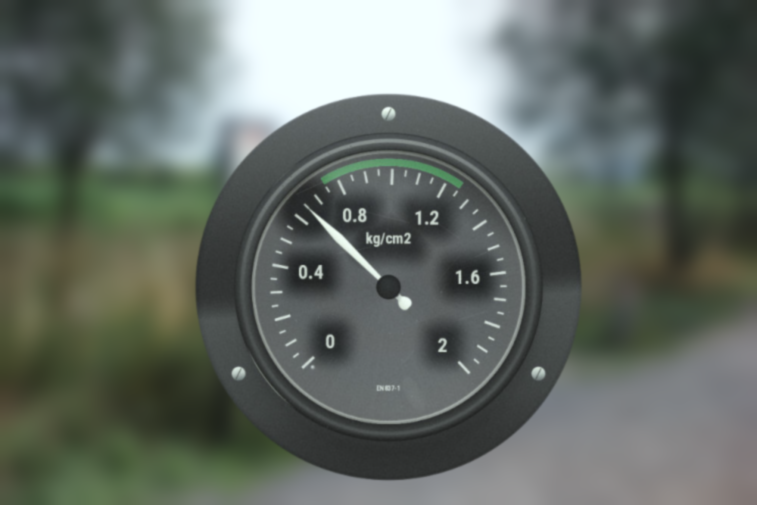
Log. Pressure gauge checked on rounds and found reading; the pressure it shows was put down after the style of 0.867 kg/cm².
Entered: 0.65 kg/cm²
